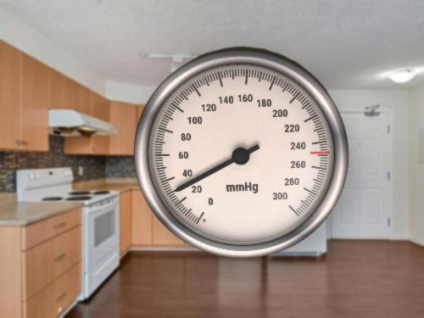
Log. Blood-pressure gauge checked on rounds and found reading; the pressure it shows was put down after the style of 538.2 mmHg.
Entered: 30 mmHg
